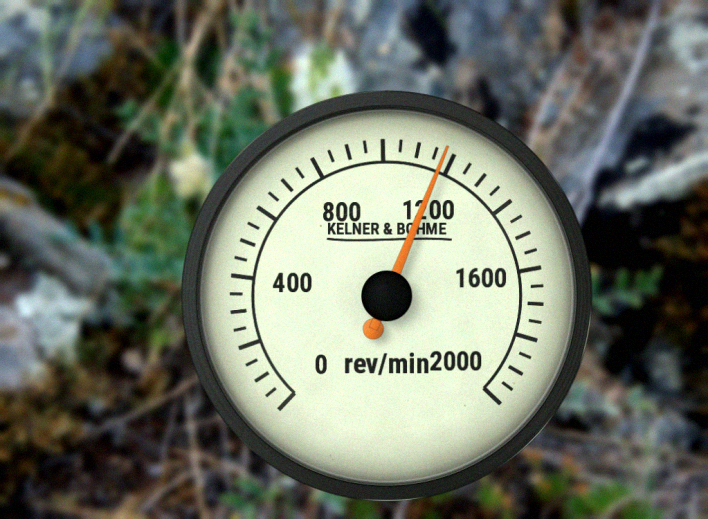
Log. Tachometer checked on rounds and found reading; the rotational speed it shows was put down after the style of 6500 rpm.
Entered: 1175 rpm
